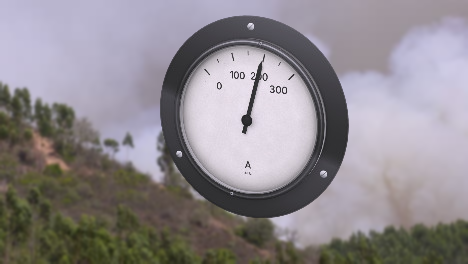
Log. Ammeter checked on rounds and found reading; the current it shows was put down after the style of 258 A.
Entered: 200 A
